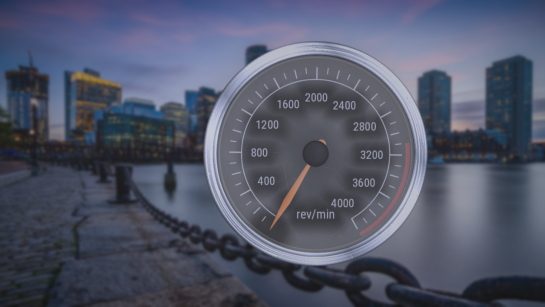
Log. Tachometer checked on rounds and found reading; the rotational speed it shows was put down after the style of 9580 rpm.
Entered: 0 rpm
